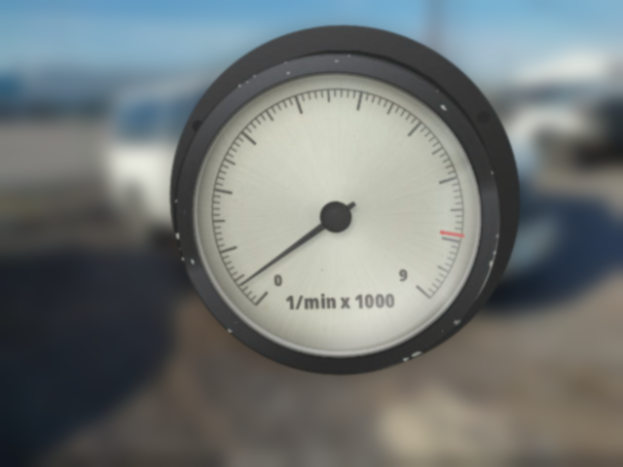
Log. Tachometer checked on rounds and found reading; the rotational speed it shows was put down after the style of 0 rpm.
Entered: 400 rpm
